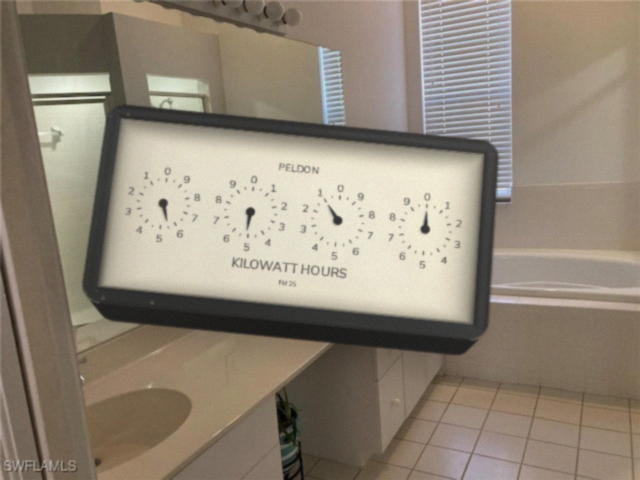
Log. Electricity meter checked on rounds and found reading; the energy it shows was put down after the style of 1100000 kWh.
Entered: 5510 kWh
